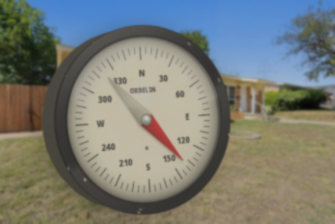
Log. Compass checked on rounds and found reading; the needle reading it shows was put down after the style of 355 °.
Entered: 140 °
